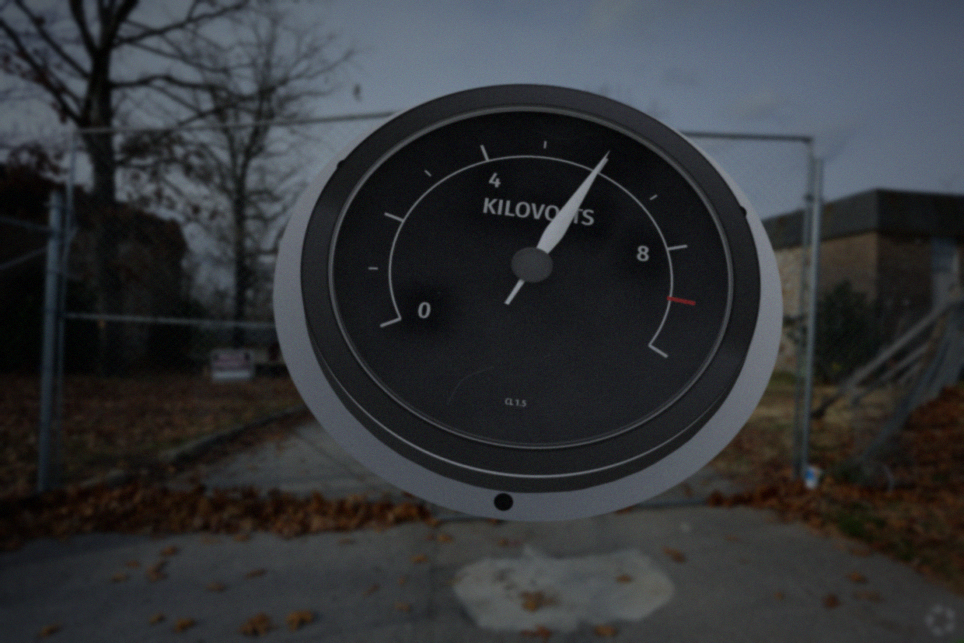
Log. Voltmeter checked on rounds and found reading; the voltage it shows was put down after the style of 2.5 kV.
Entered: 6 kV
